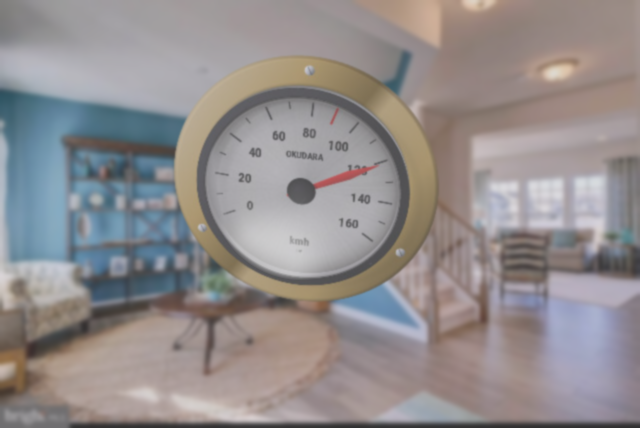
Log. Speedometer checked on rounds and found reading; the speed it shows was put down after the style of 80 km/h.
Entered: 120 km/h
